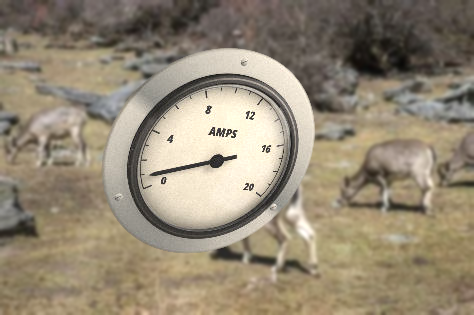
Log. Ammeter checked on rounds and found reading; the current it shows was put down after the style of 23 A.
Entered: 1 A
